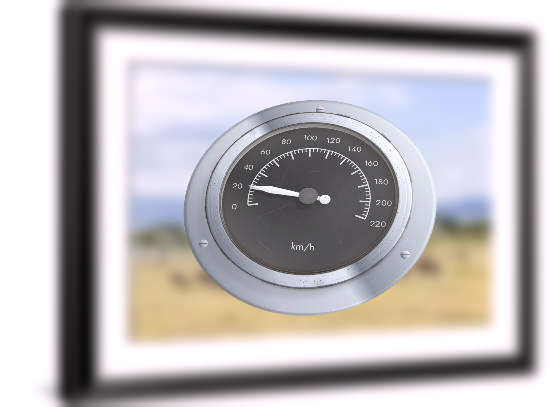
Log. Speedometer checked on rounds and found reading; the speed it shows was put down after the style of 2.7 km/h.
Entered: 20 km/h
